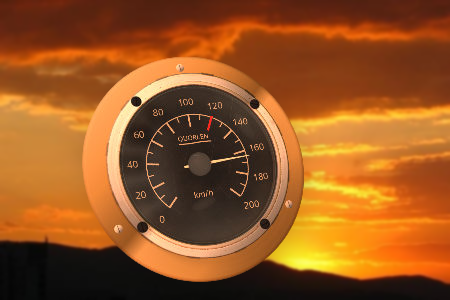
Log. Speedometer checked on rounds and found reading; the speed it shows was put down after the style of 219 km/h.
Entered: 165 km/h
